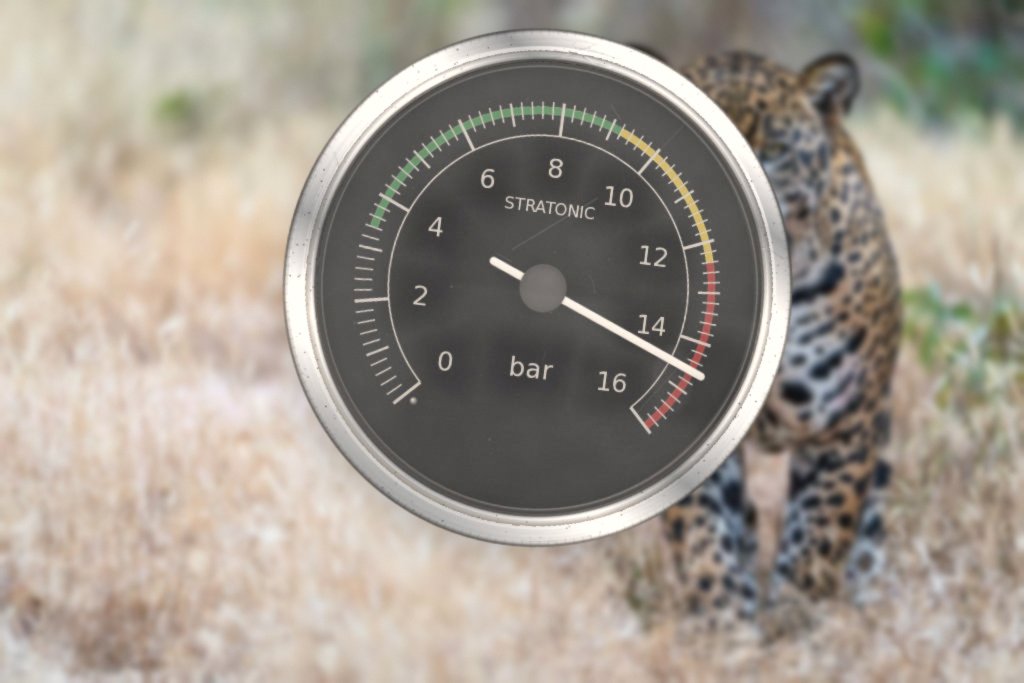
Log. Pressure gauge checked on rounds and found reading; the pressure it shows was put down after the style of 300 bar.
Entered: 14.6 bar
